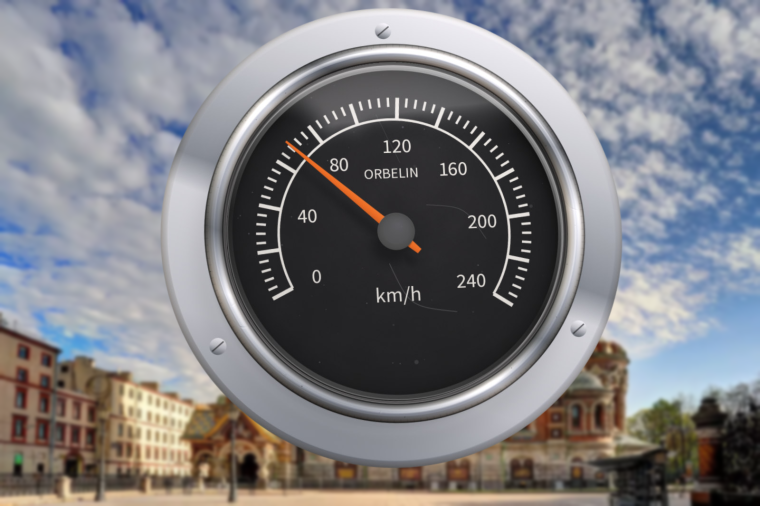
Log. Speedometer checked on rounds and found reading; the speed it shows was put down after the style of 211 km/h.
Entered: 68 km/h
